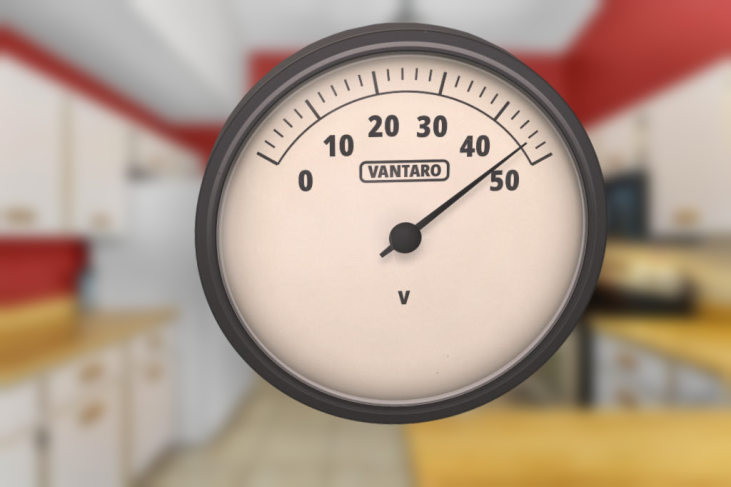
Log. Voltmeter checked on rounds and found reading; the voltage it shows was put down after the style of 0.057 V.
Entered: 46 V
